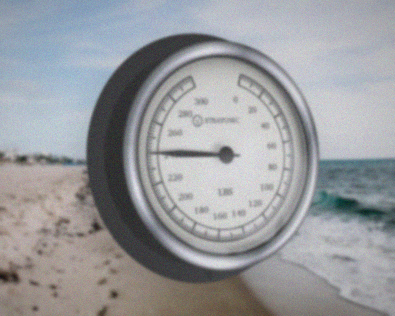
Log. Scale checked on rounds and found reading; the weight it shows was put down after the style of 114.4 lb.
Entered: 240 lb
